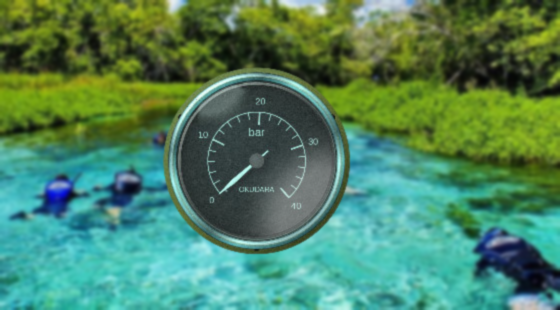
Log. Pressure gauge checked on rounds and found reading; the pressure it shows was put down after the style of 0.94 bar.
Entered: 0 bar
